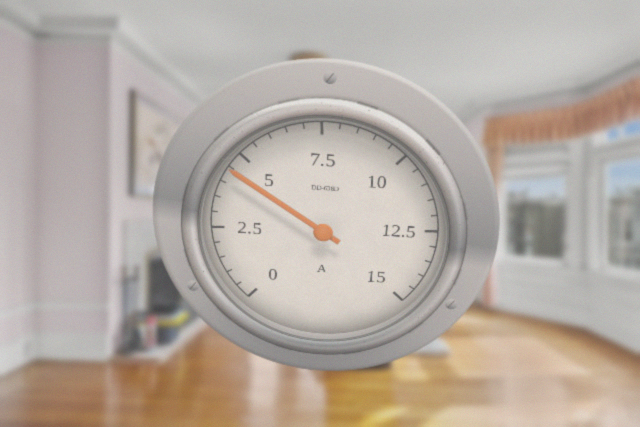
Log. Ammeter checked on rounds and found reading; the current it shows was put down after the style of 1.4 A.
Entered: 4.5 A
